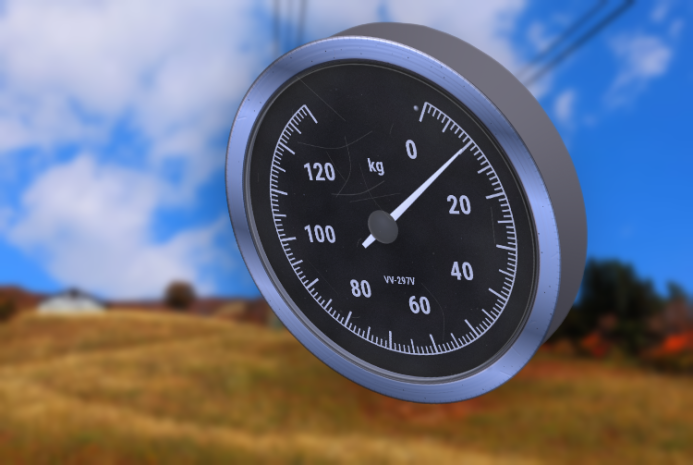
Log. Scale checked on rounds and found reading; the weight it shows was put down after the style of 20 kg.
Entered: 10 kg
